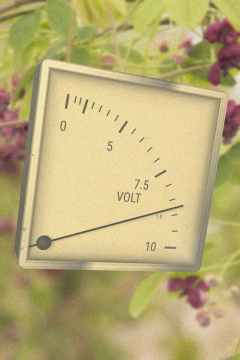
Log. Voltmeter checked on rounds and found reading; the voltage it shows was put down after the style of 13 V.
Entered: 8.75 V
